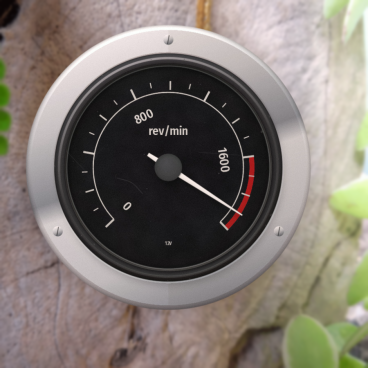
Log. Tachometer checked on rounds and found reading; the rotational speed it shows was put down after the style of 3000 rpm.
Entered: 1900 rpm
